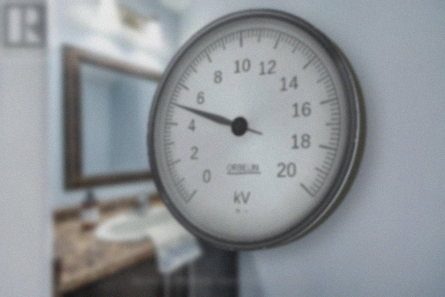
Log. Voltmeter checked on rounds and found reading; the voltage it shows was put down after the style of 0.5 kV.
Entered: 5 kV
